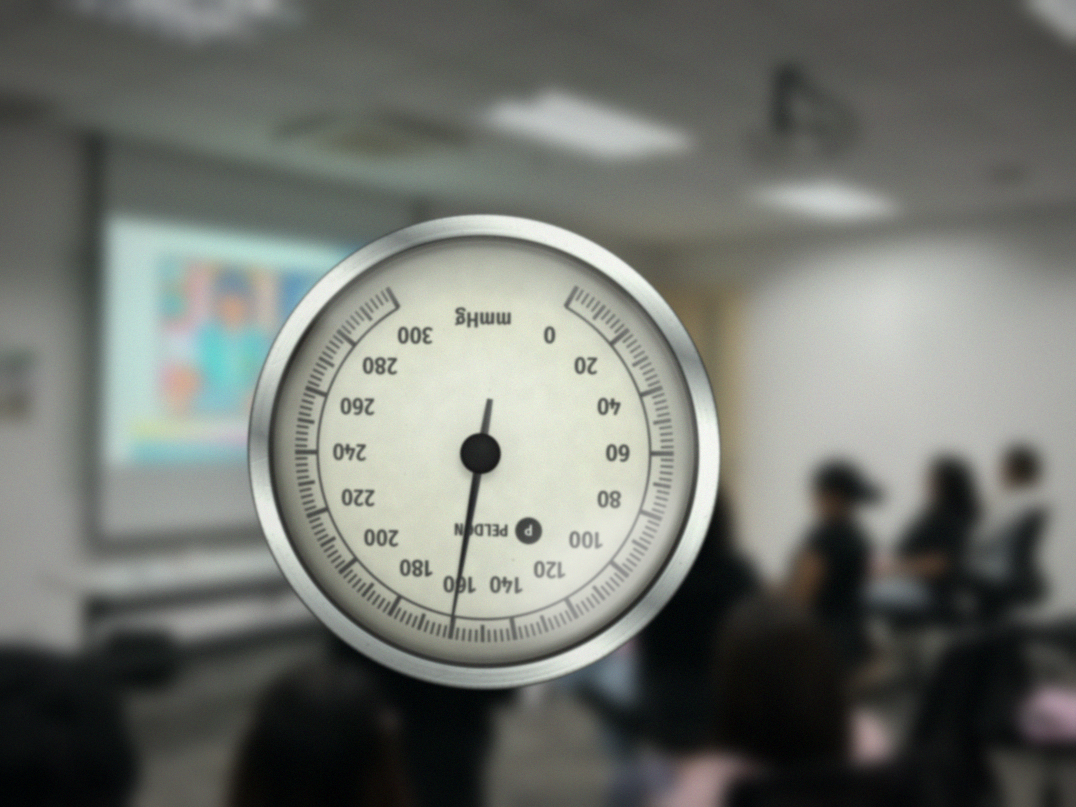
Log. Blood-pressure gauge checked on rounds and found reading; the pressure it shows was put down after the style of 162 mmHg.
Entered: 160 mmHg
